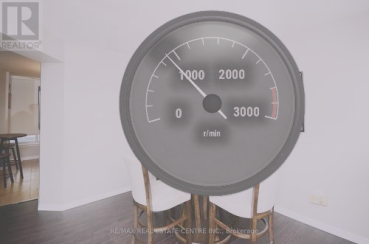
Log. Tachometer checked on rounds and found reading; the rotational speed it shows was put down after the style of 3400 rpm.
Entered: 900 rpm
